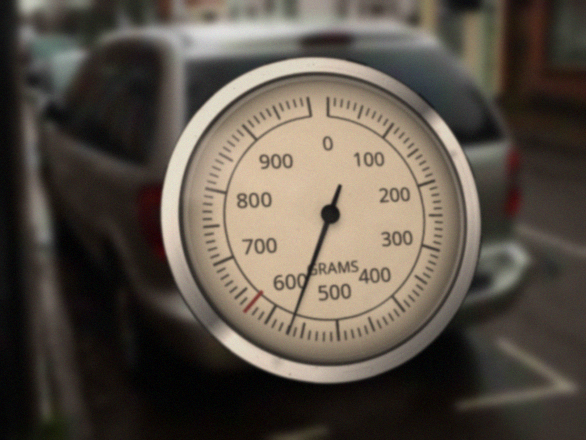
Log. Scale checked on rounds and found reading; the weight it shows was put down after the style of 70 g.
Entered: 570 g
